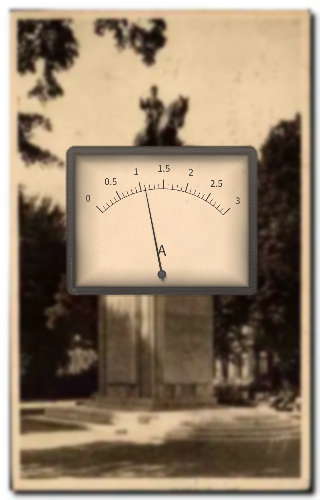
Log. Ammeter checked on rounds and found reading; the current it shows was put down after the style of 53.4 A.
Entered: 1.1 A
